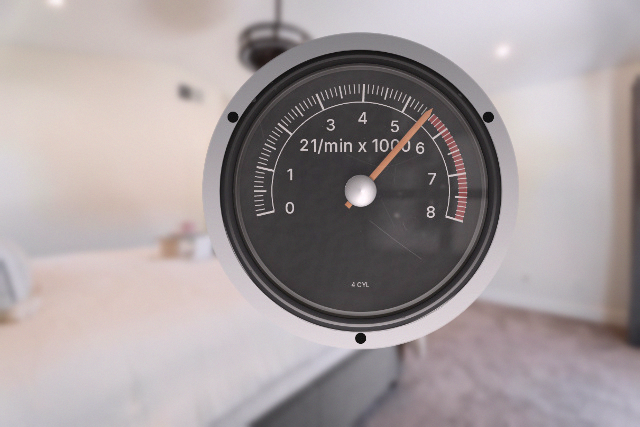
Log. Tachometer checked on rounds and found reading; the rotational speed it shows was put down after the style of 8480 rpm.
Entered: 5500 rpm
